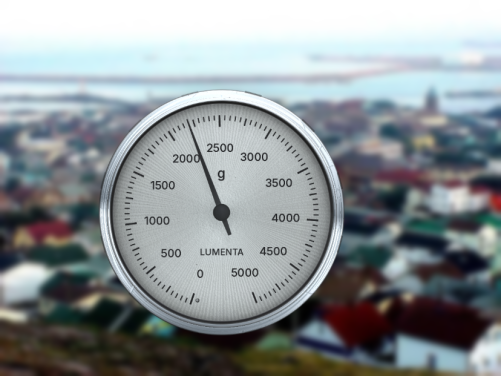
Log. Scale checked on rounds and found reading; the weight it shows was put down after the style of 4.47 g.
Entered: 2200 g
